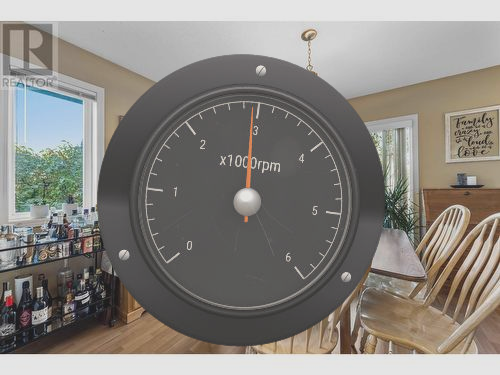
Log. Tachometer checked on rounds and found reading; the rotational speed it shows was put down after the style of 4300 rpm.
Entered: 2900 rpm
